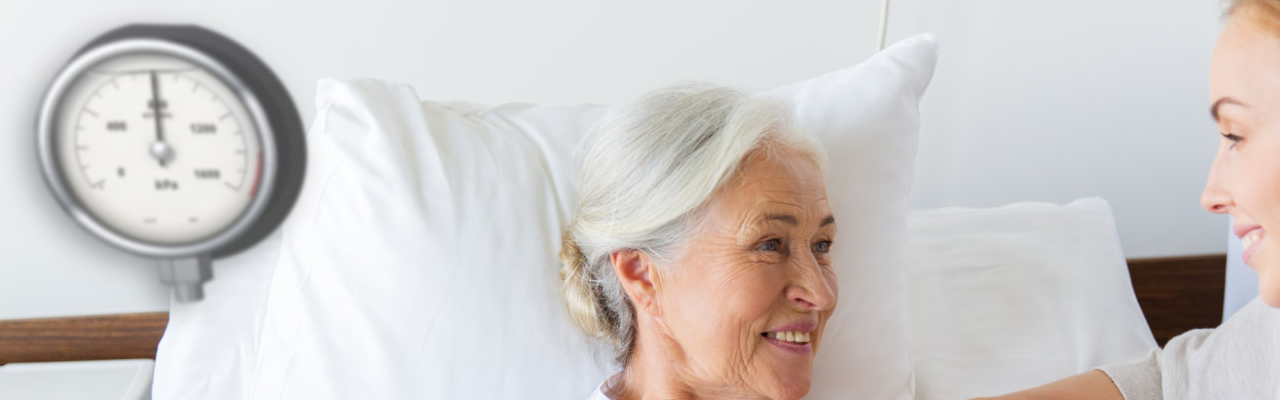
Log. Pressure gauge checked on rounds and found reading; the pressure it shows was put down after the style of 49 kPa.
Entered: 800 kPa
